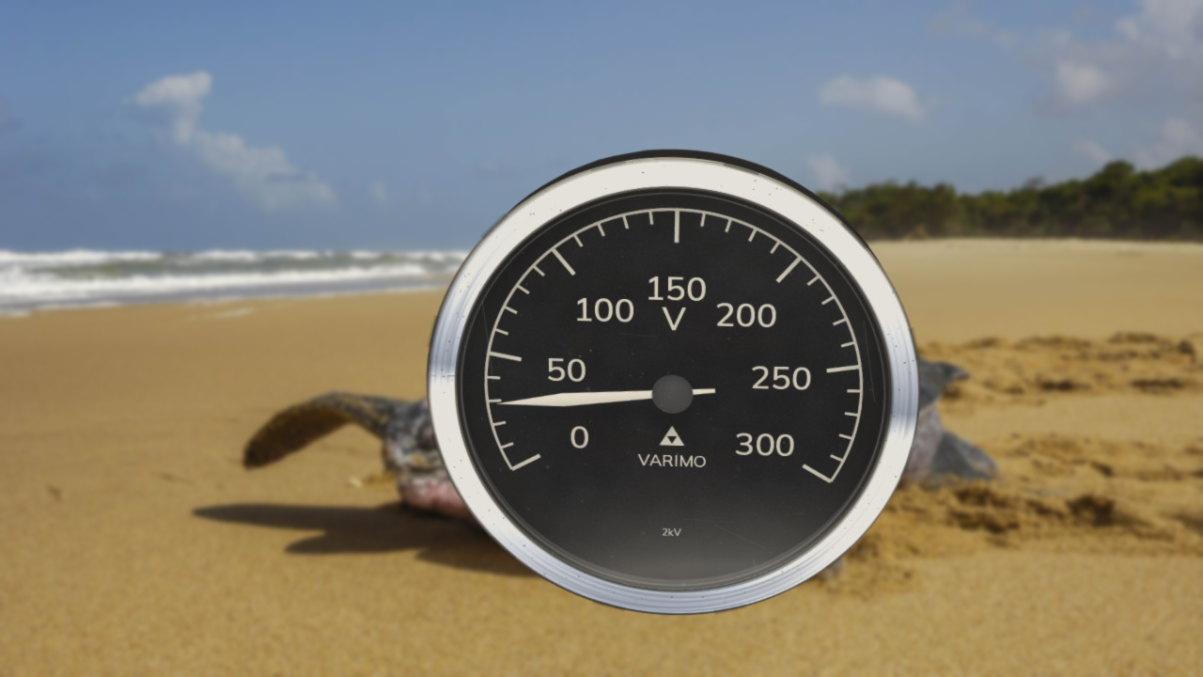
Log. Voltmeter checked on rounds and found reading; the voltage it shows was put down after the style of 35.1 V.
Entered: 30 V
